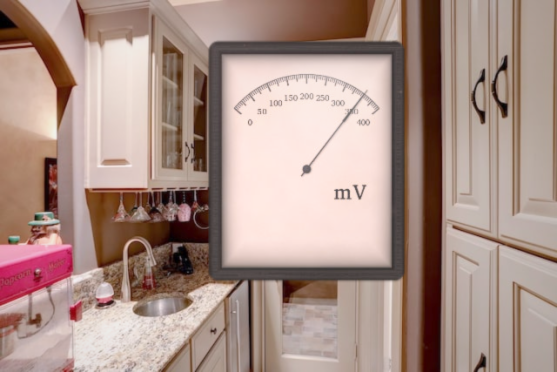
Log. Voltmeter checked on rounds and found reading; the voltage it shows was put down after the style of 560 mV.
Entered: 350 mV
